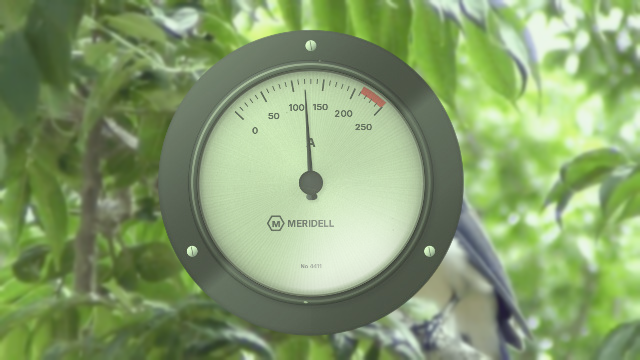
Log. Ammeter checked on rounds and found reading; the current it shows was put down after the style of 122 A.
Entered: 120 A
